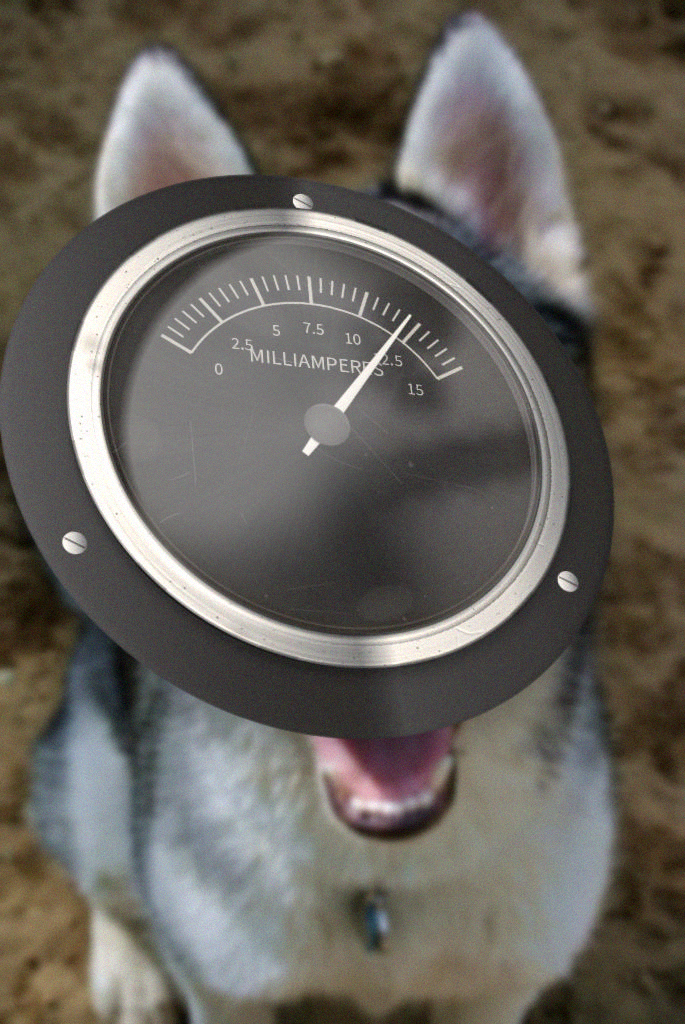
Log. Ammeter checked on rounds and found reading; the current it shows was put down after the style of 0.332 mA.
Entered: 12 mA
